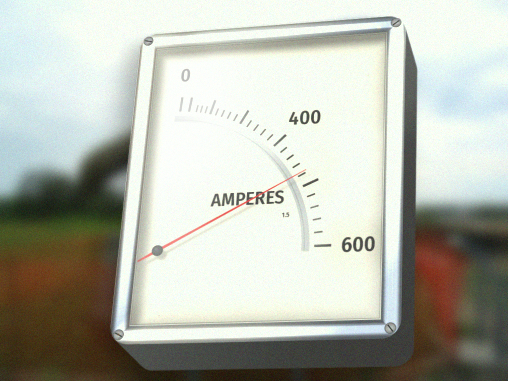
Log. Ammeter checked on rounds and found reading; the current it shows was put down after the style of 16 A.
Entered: 480 A
